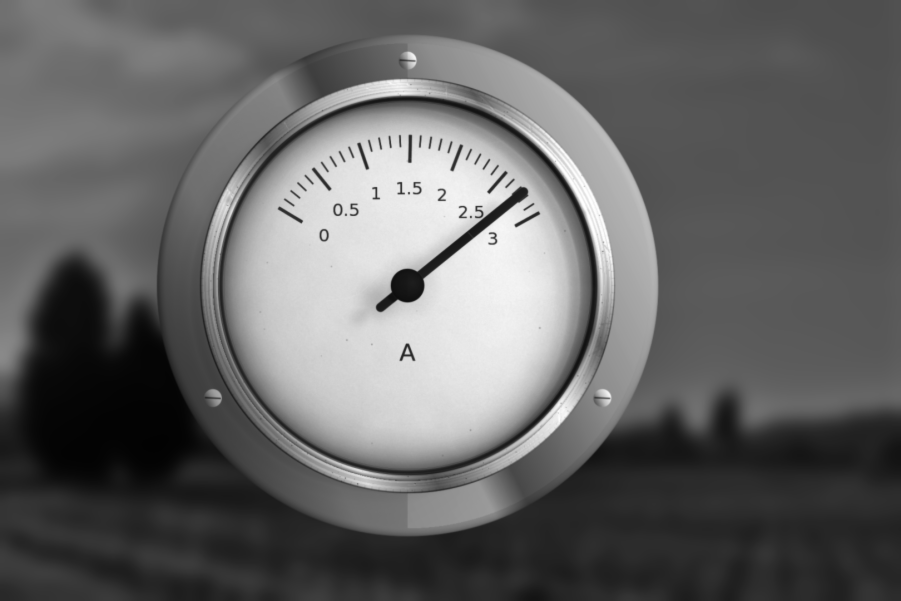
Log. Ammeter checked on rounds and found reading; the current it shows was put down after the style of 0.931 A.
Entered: 2.75 A
